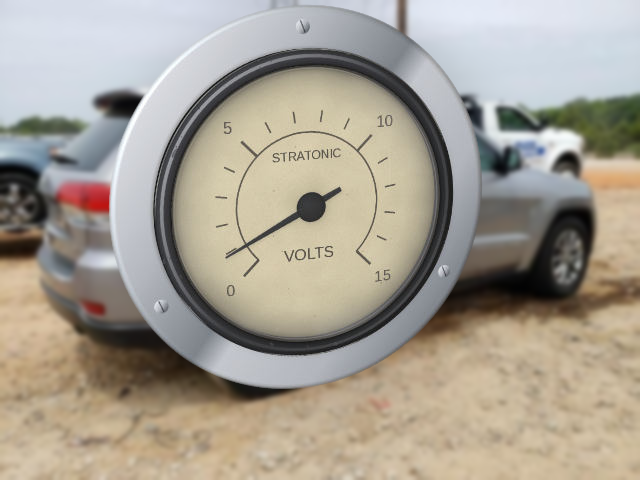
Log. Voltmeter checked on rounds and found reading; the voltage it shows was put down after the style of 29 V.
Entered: 1 V
